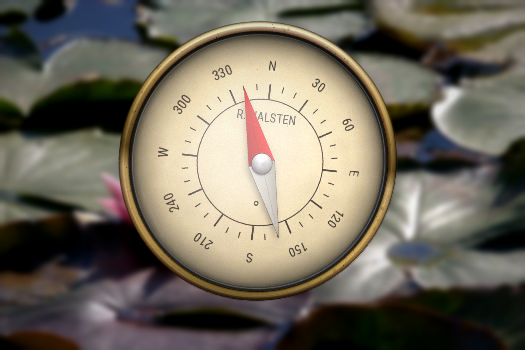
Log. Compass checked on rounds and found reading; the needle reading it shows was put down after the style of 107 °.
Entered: 340 °
